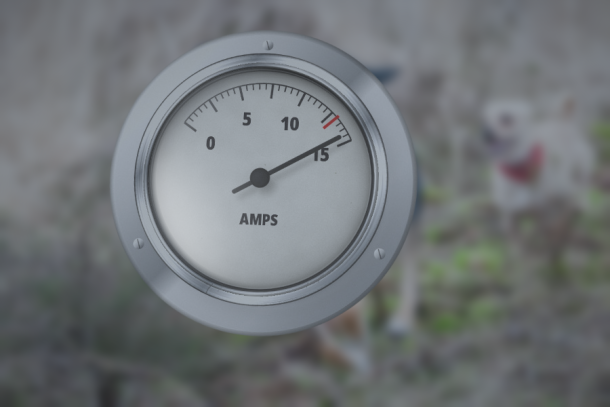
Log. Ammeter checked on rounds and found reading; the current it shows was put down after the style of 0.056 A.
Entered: 14.5 A
